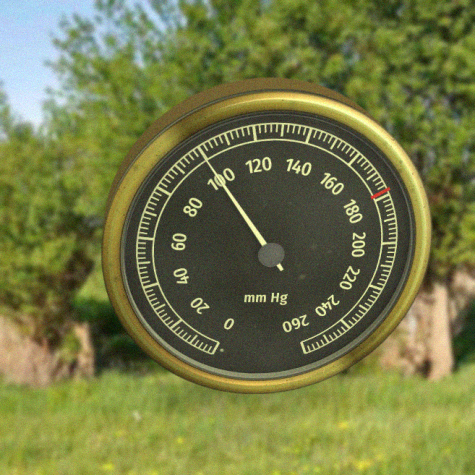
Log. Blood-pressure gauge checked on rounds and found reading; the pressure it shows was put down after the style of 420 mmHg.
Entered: 100 mmHg
